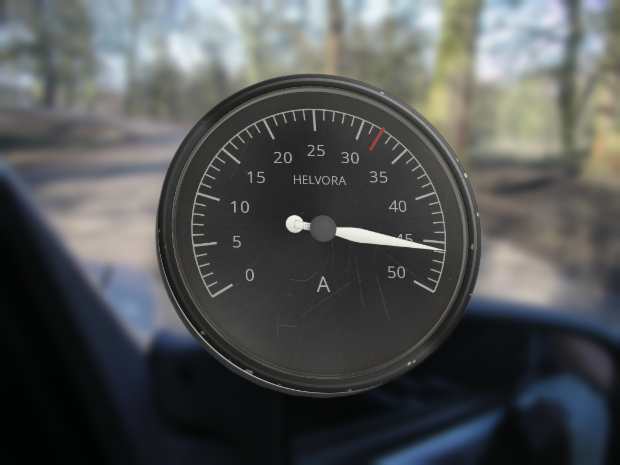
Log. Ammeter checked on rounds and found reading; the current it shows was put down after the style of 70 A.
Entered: 46 A
